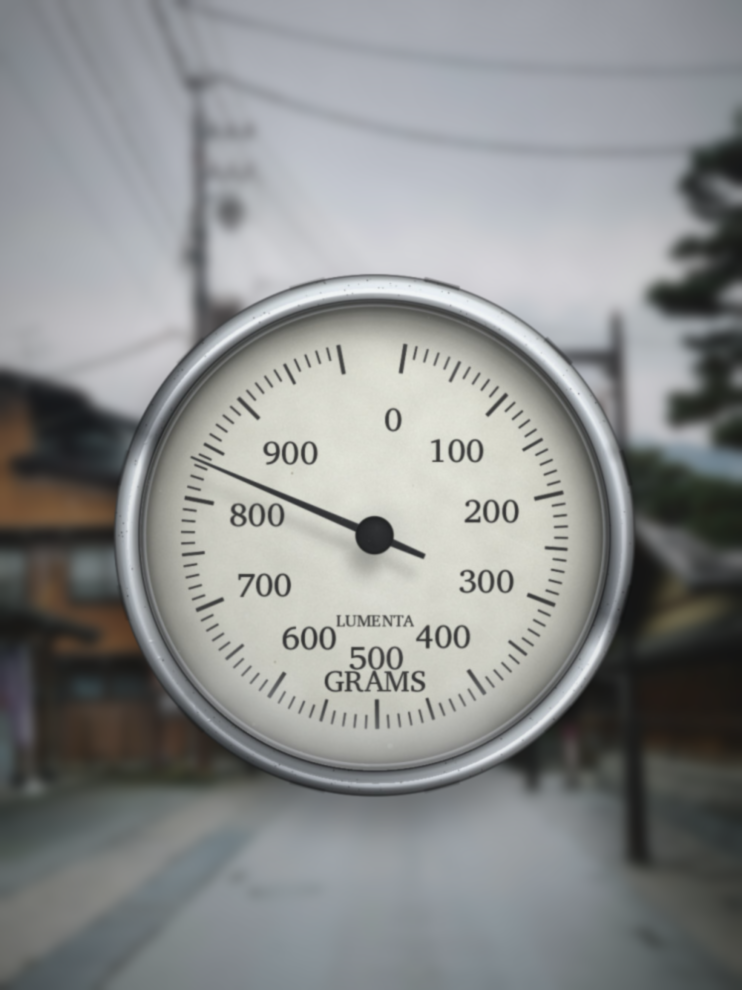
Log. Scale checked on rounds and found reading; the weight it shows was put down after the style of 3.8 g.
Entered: 835 g
